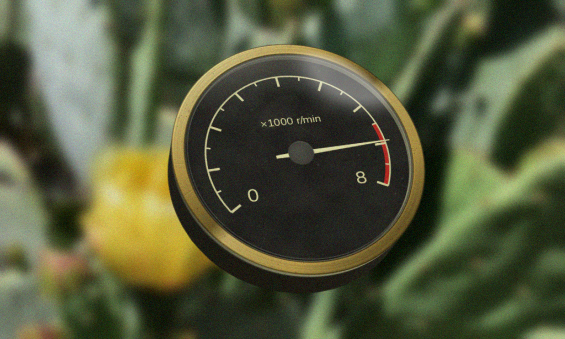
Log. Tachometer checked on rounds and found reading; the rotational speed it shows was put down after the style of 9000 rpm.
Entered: 7000 rpm
